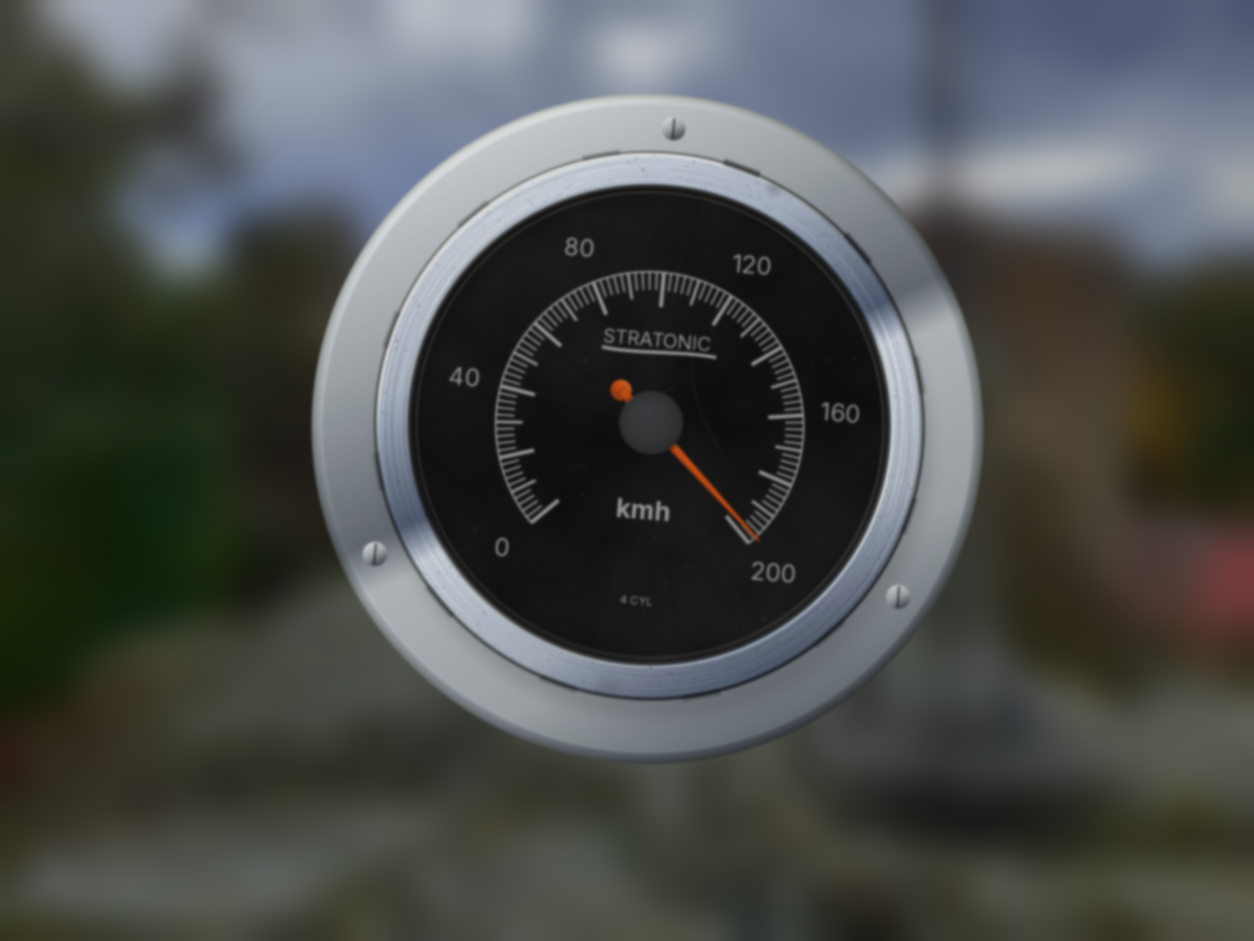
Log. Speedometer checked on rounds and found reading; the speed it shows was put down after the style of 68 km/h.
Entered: 198 km/h
